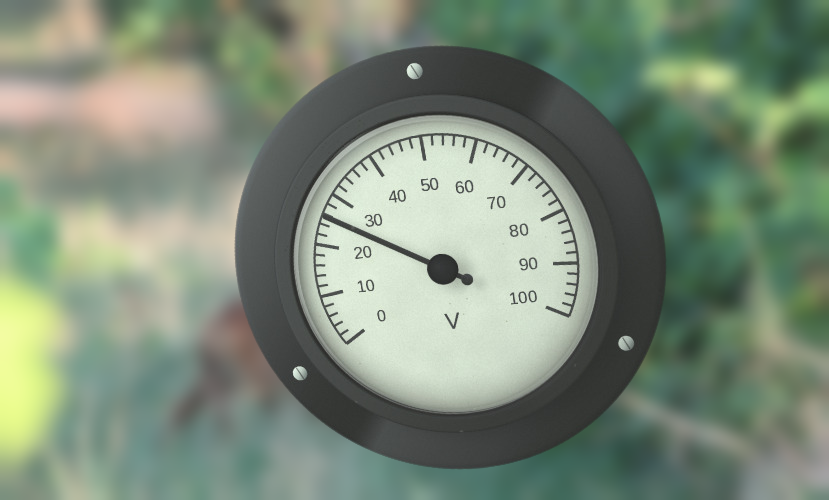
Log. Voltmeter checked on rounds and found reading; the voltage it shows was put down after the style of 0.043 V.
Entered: 26 V
